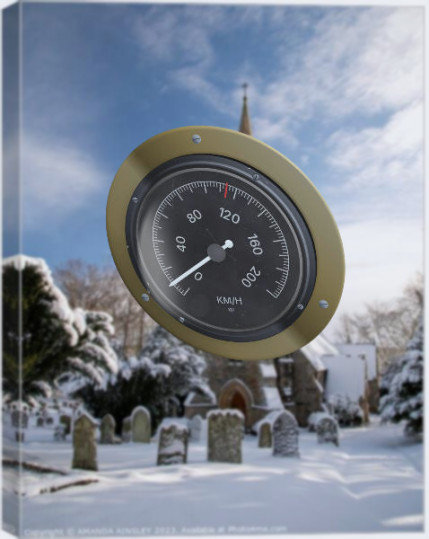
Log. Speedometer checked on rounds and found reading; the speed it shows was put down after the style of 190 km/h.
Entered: 10 km/h
